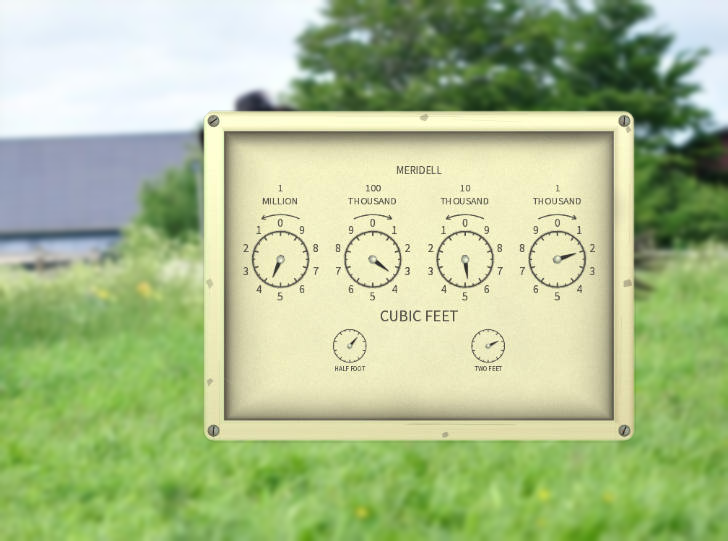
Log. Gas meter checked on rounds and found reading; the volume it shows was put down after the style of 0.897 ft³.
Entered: 435200 ft³
